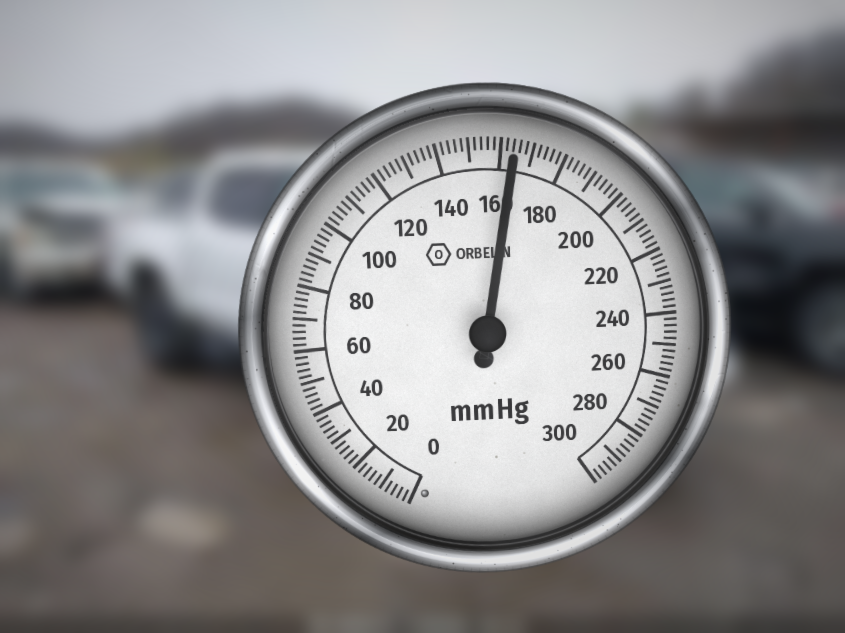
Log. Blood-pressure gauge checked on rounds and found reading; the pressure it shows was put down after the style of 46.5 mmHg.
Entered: 164 mmHg
